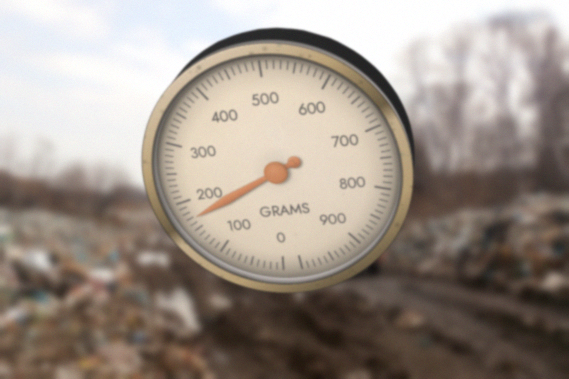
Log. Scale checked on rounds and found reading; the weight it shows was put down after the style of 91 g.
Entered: 170 g
